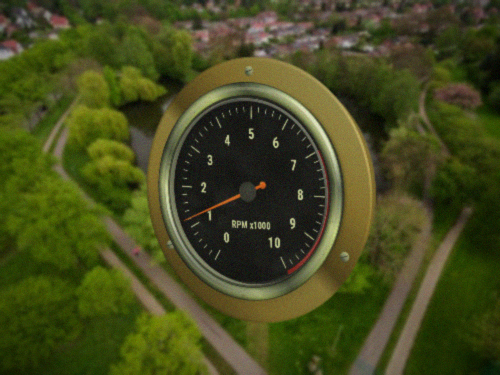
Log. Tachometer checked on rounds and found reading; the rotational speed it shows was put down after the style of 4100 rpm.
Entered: 1200 rpm
